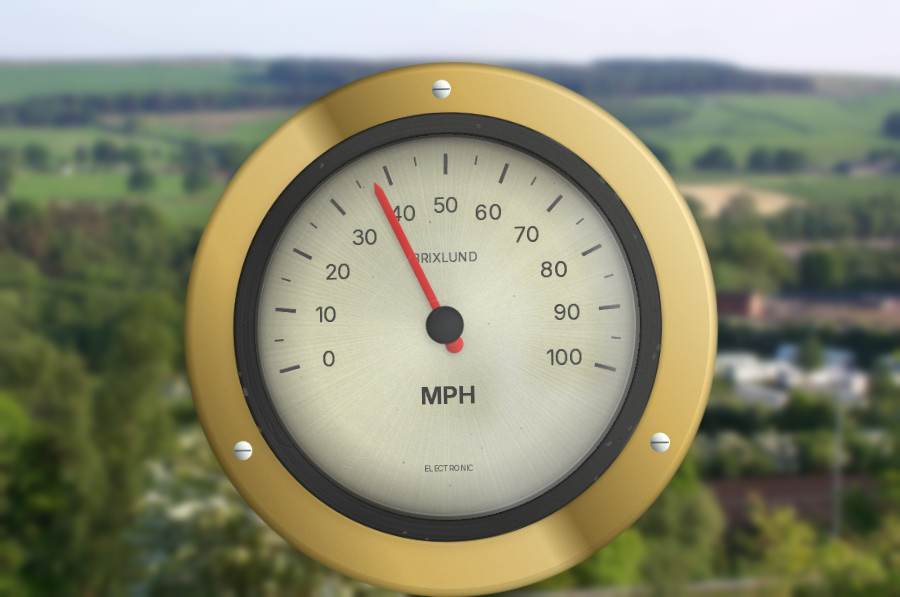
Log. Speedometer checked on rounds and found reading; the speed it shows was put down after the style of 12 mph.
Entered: 37.5 mph
